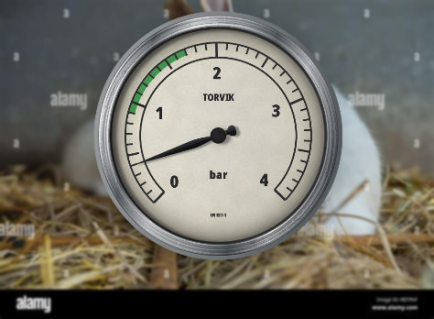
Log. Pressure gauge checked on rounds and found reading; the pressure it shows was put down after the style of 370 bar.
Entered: 0.4 bar
